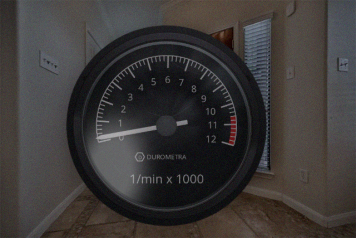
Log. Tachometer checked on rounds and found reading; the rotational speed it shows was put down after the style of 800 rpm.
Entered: 200 rpm
